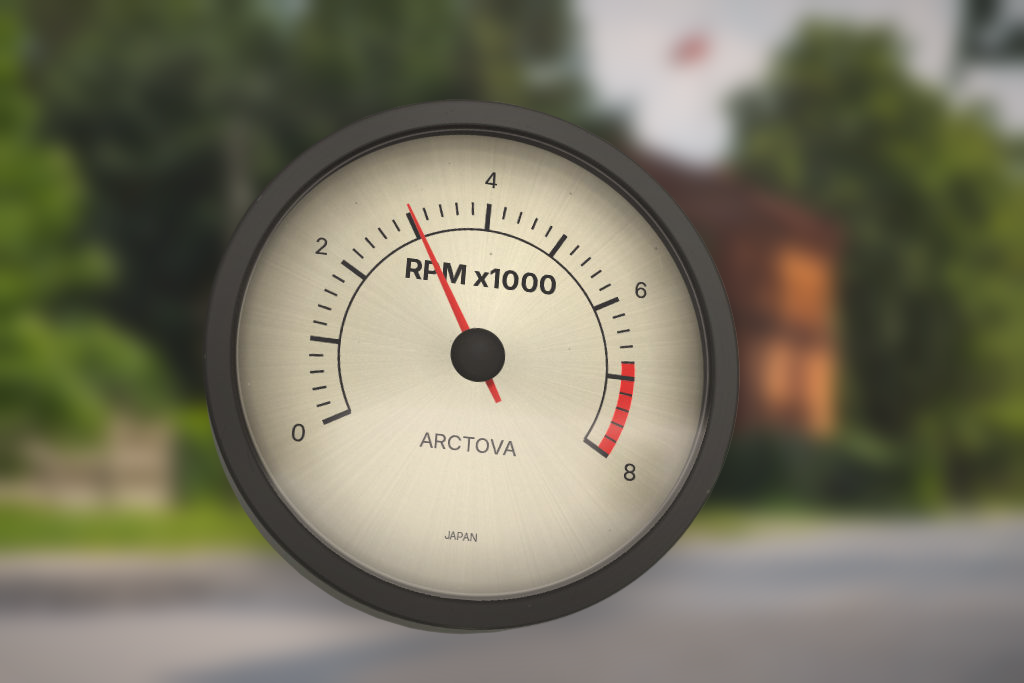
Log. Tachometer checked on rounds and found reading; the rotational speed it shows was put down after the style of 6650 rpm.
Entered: 3000 rpm
